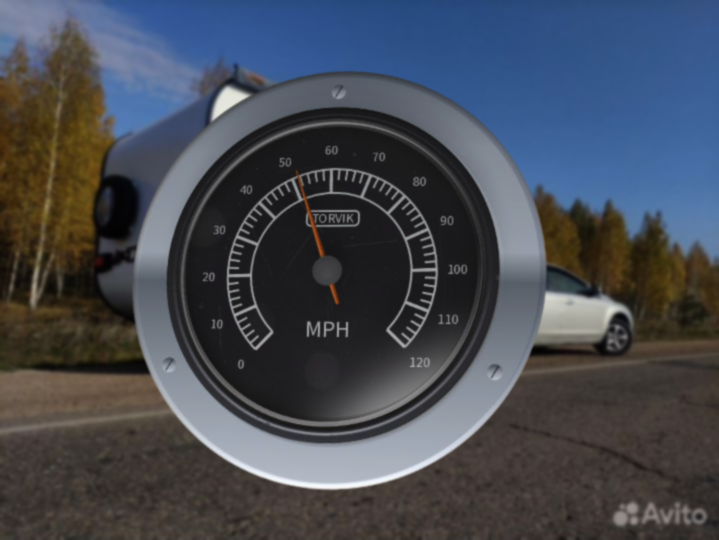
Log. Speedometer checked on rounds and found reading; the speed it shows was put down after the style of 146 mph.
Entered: 52 mph
